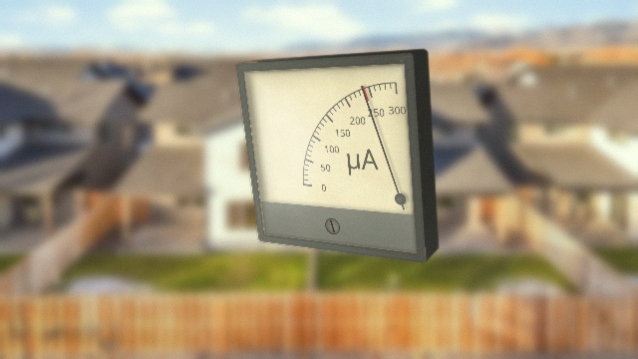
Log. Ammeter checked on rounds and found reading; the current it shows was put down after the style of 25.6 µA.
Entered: 240 µA
